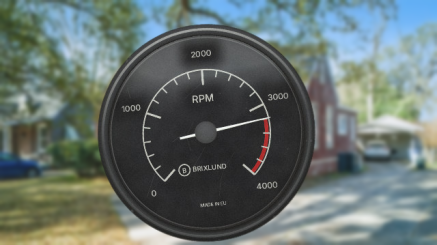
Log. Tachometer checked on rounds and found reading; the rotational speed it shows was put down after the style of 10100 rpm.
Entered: 3200 rpm
